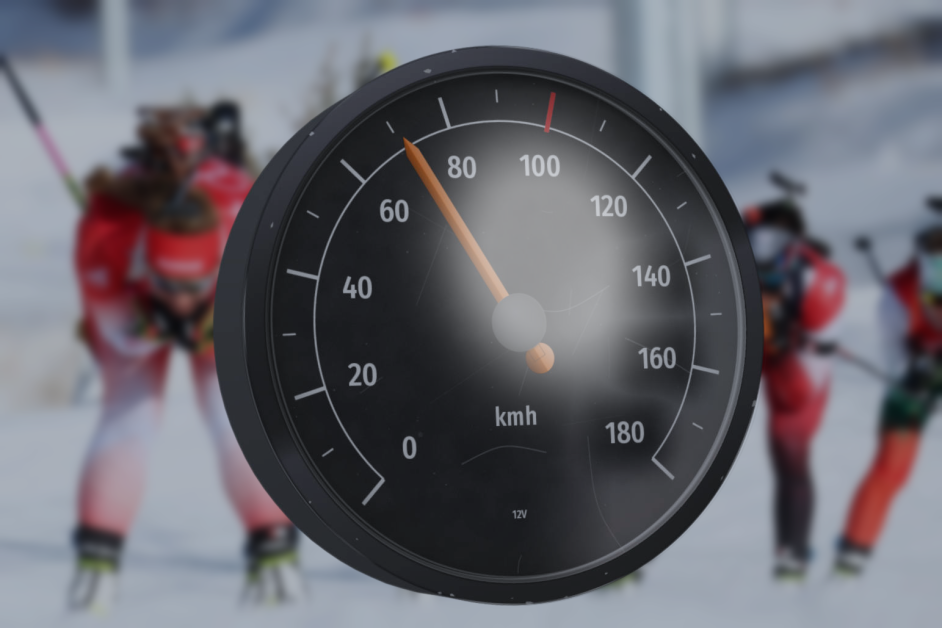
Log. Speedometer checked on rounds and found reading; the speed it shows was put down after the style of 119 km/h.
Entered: 70 km/h
